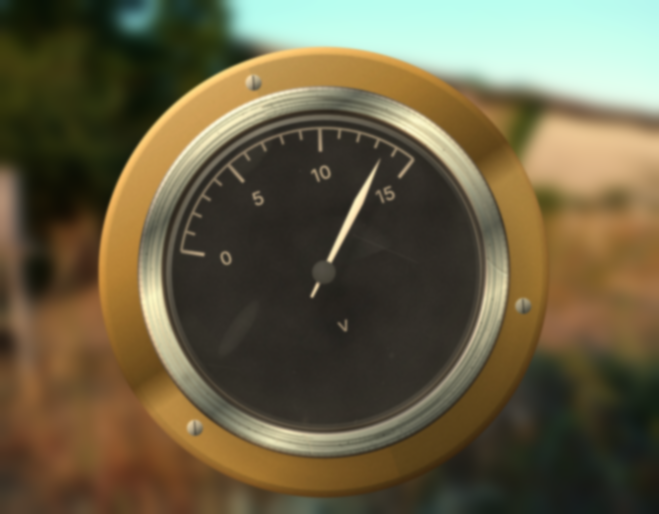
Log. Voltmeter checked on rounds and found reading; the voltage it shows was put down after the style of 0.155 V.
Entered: 13.5 V
